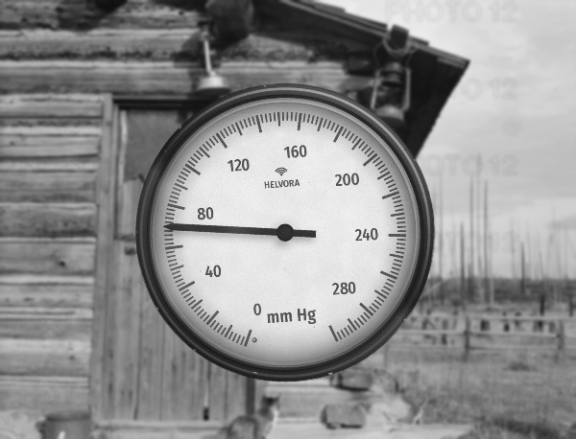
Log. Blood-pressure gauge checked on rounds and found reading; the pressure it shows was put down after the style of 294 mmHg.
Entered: 70 mmHg
